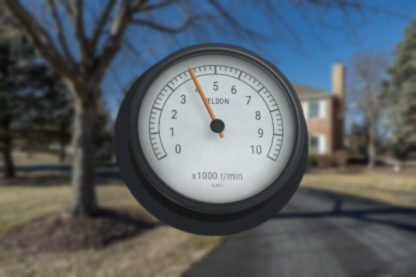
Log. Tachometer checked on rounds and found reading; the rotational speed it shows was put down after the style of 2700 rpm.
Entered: 4000 rpm
